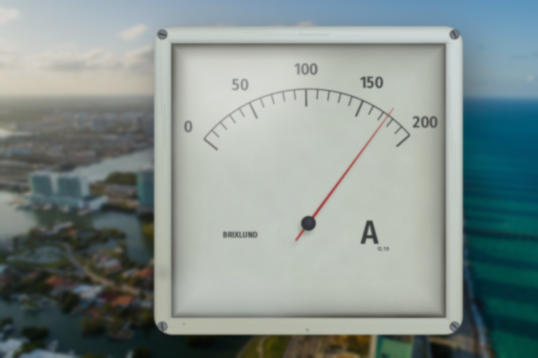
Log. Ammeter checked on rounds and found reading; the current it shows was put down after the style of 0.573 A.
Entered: 175 A
